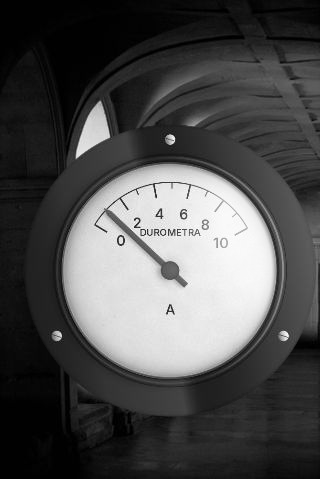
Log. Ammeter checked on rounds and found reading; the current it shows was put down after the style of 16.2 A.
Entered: 1 A
